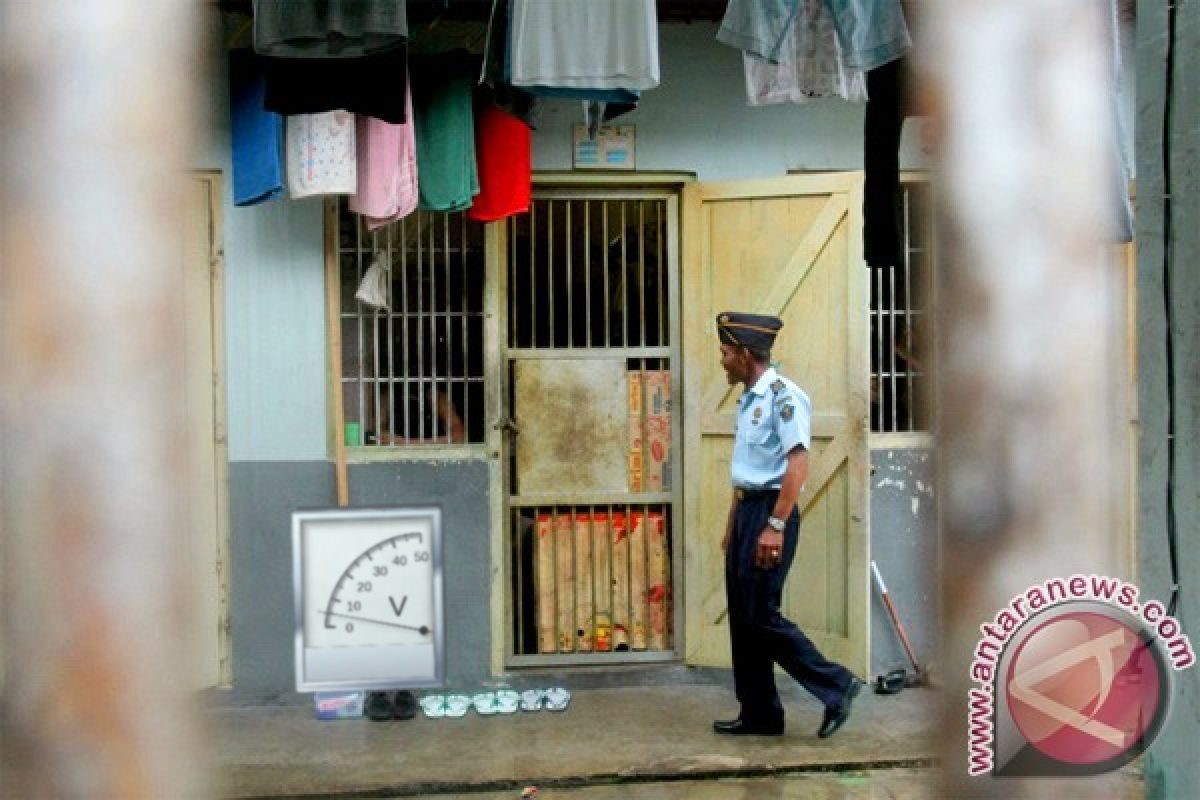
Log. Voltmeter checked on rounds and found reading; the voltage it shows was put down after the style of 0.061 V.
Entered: 5 V
